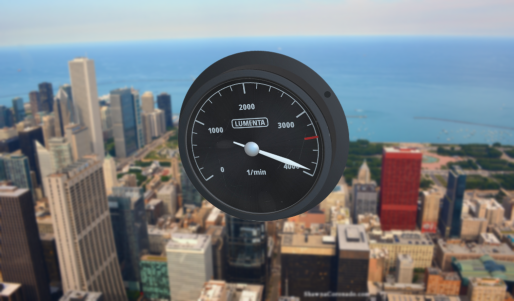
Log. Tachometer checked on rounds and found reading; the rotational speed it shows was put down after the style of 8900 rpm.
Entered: 3900 rpm
